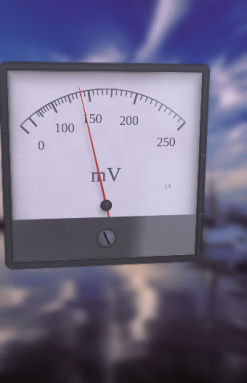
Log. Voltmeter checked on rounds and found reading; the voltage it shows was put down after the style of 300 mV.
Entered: 140 mV
